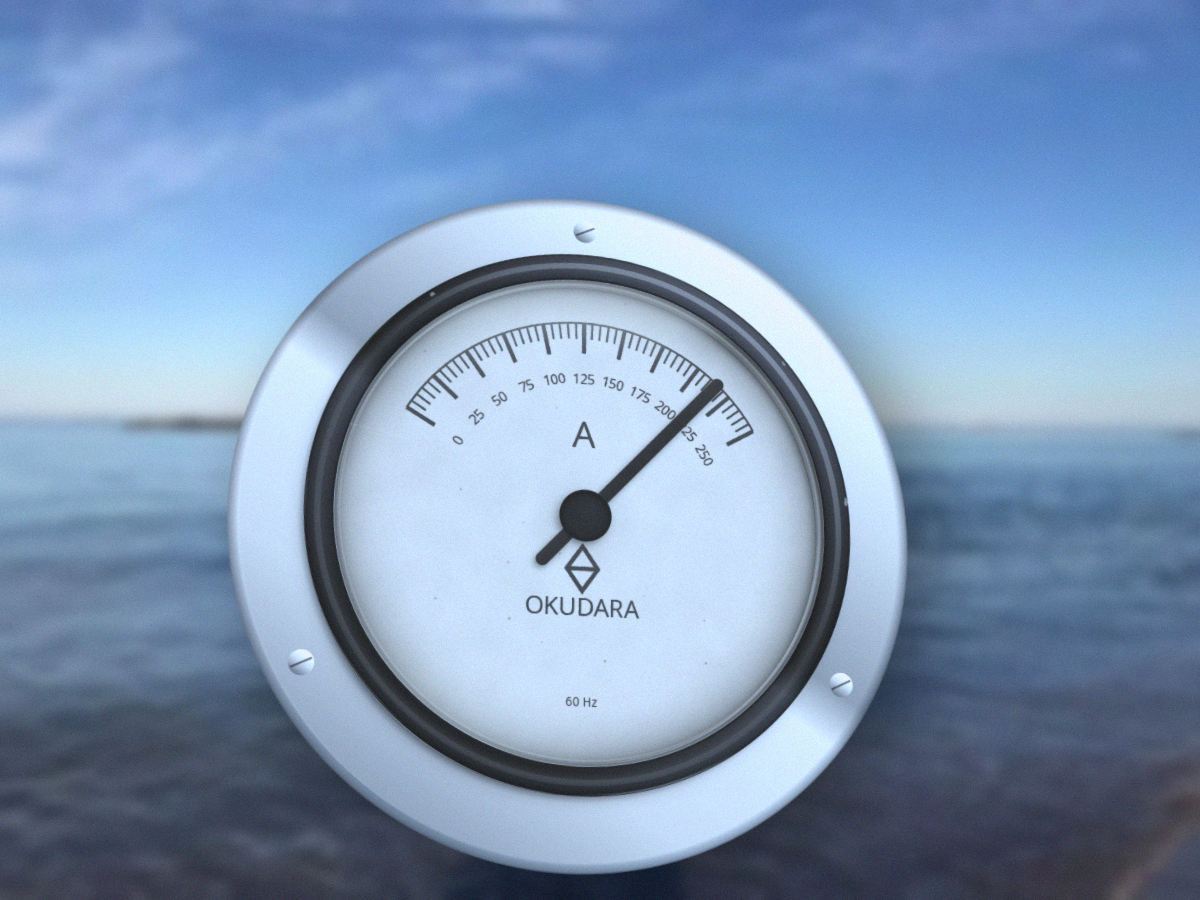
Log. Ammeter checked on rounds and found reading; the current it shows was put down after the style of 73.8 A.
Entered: 215 A
